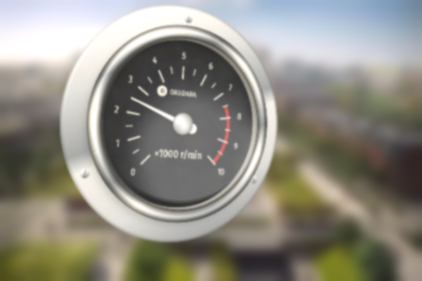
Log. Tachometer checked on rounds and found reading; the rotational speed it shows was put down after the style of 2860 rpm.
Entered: 2500 rpm
